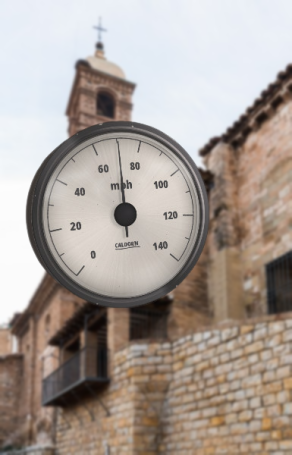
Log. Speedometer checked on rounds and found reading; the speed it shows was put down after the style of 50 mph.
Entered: 70 mph
